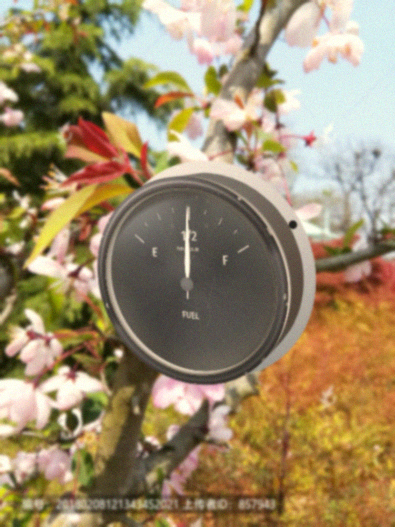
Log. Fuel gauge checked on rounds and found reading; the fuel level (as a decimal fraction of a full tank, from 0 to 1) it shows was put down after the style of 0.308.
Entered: 0.5
